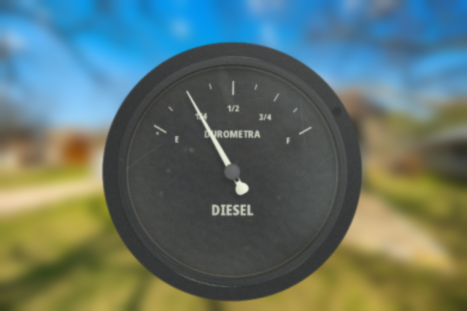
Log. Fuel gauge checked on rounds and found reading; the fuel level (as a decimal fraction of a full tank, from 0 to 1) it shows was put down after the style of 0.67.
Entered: 0.25
